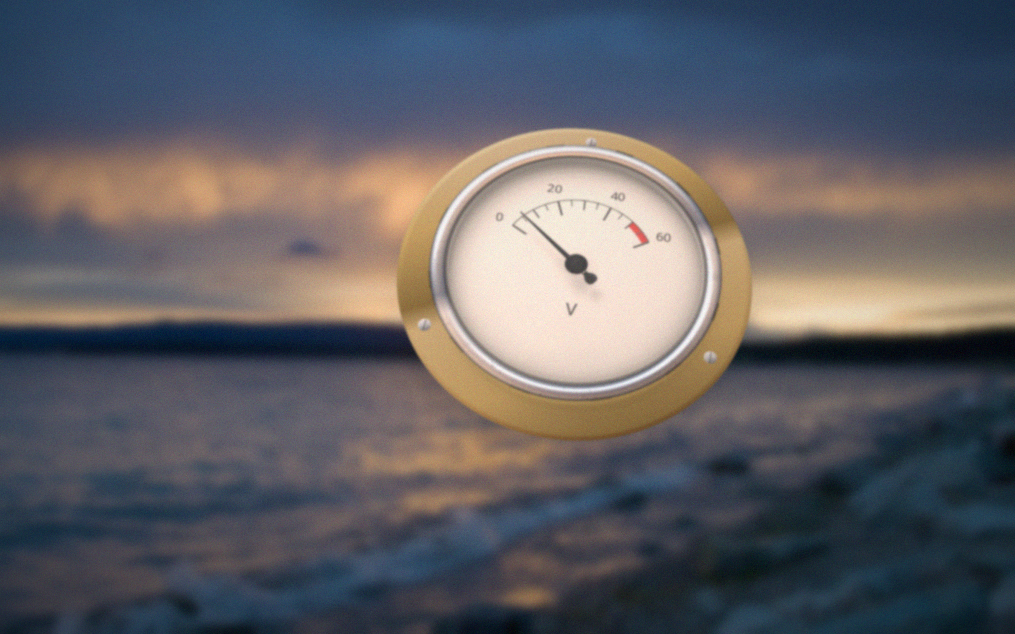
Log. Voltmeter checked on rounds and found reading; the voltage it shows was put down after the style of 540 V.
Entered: 5 V
